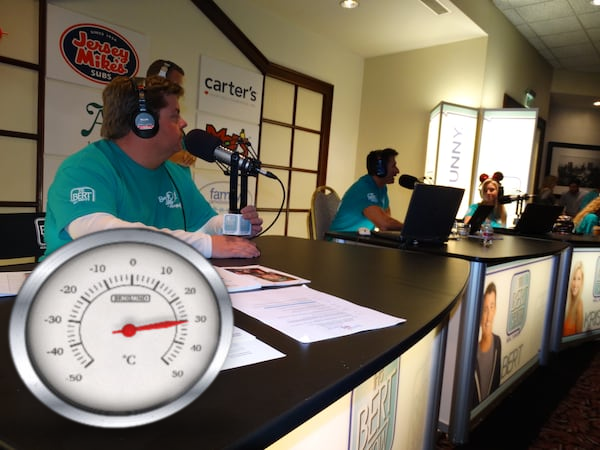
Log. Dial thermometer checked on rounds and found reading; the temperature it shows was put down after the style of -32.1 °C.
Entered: 30 °C
